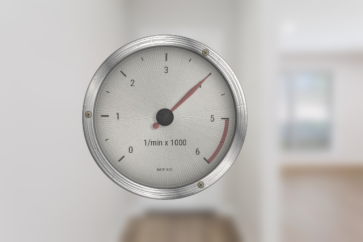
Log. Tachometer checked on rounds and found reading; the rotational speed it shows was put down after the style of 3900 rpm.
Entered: 4000 rpm
